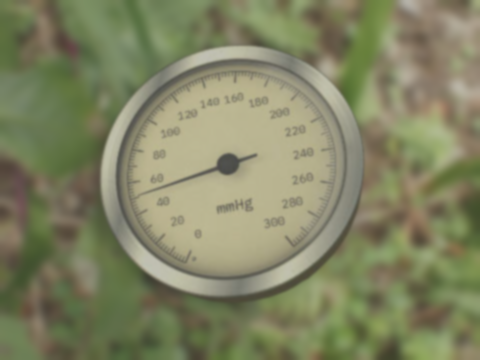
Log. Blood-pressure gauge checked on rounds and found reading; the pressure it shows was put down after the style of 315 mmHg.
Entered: 50 mmHg
